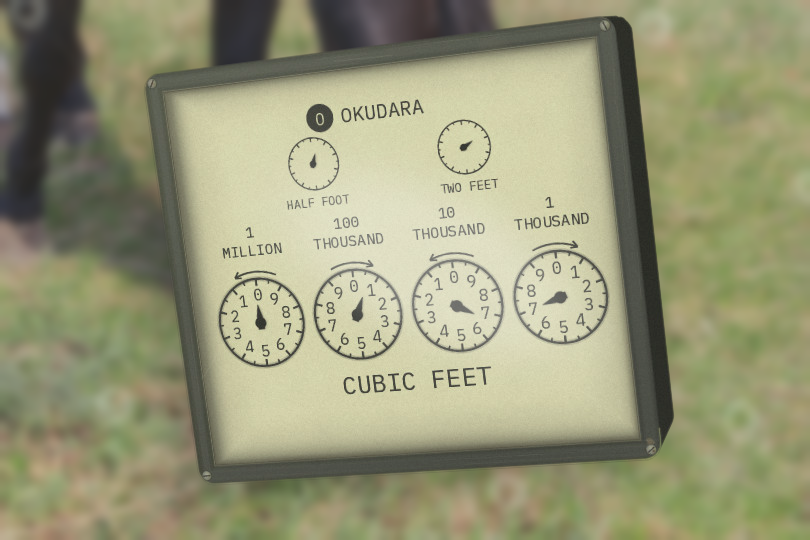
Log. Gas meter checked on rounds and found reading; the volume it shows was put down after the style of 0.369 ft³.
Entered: 6700 ft³
